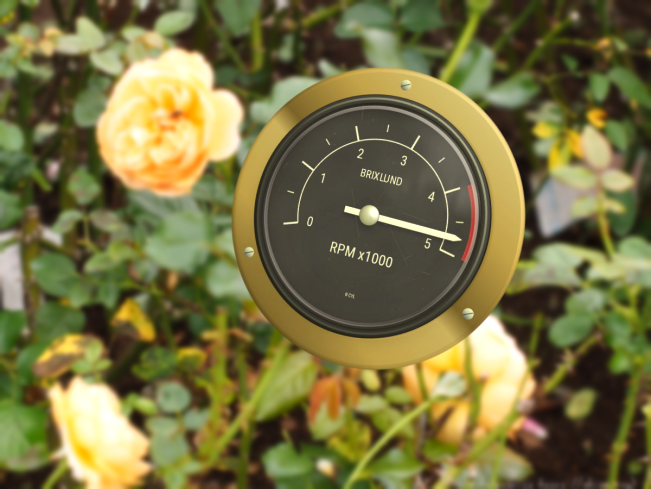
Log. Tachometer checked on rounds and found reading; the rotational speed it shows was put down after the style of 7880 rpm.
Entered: 4750 rpm
